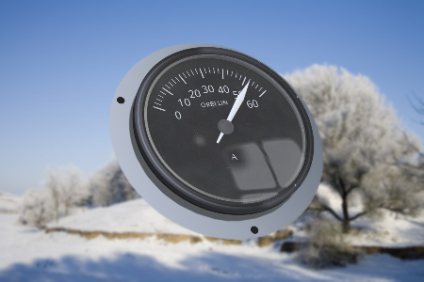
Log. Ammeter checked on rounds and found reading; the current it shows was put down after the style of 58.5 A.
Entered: 52 A
